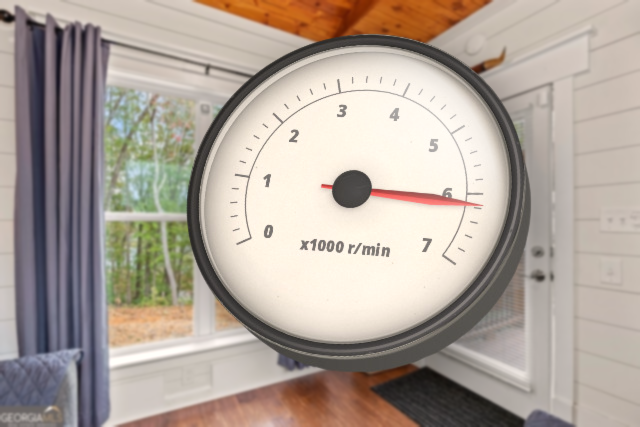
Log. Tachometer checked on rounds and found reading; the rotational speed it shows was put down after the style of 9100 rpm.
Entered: 6200 rpm
